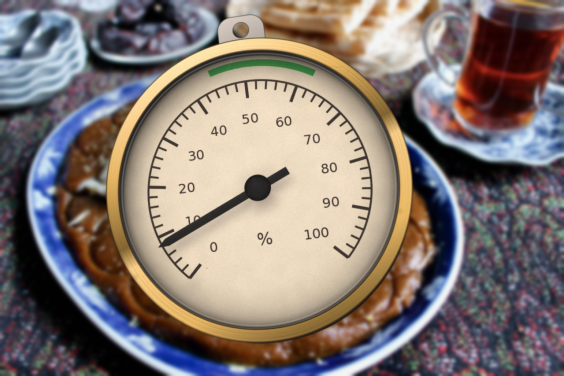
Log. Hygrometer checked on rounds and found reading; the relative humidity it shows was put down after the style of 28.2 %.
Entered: 8 %
